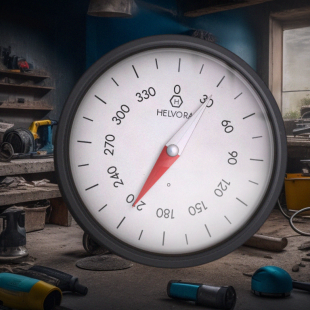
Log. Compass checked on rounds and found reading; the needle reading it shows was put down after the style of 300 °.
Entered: 210 °
